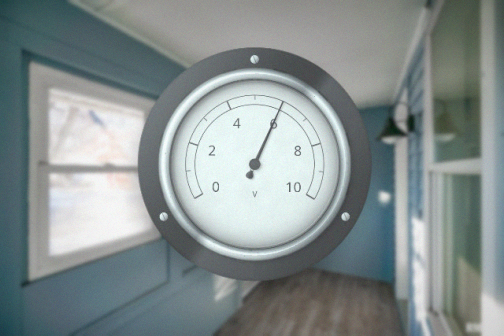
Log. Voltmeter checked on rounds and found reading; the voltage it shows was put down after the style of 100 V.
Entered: 6 V
